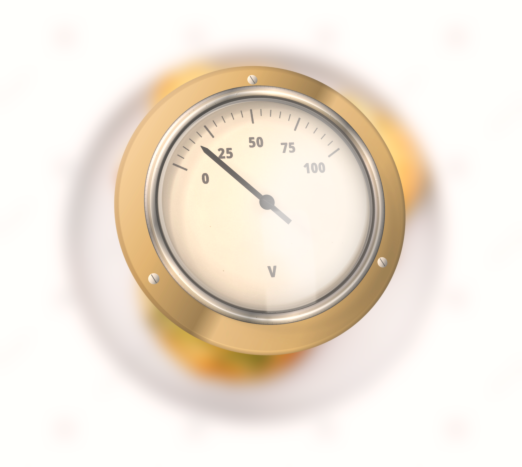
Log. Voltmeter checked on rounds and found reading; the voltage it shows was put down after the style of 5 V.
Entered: 15 V
